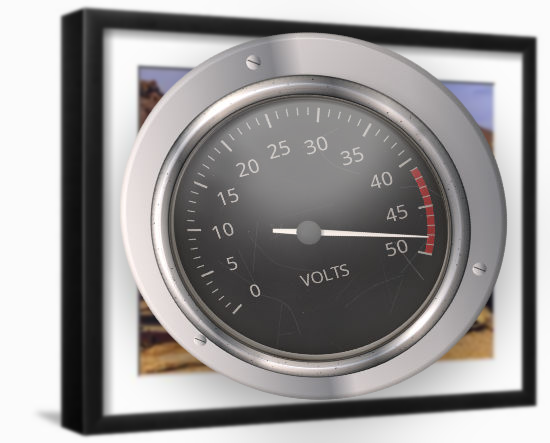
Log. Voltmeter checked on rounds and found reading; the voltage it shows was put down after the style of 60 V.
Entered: 48 V
